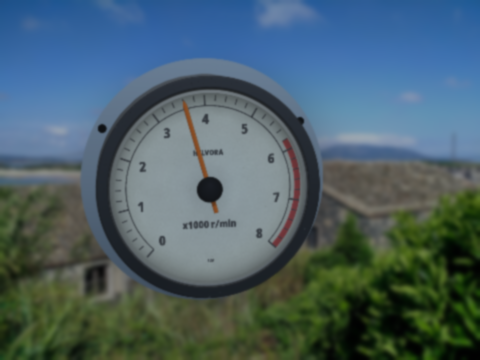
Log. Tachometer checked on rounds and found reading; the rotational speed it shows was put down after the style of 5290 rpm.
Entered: 3600 rpm
